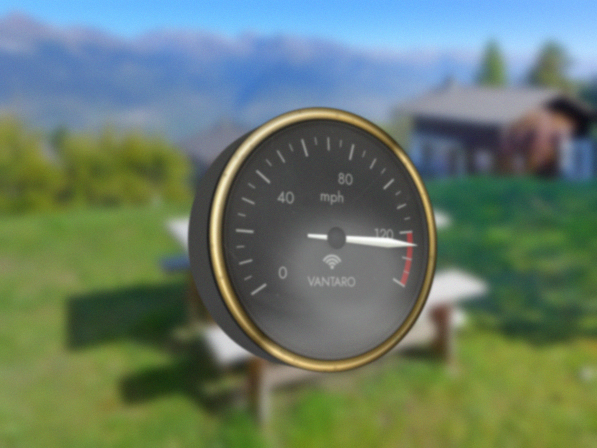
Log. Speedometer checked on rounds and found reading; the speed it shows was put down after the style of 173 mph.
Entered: 125 mph
